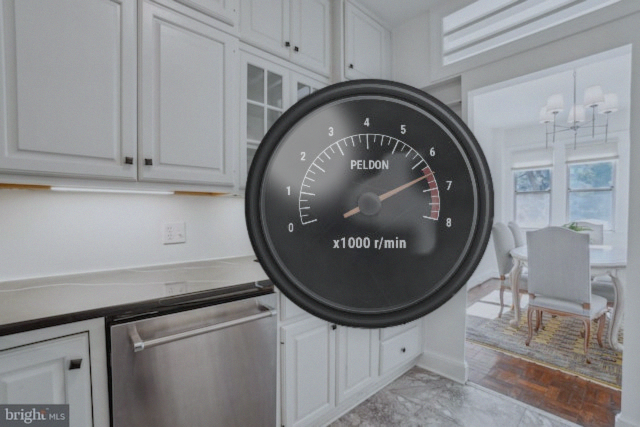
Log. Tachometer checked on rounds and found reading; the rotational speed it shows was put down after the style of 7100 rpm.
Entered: 6500 rpm
